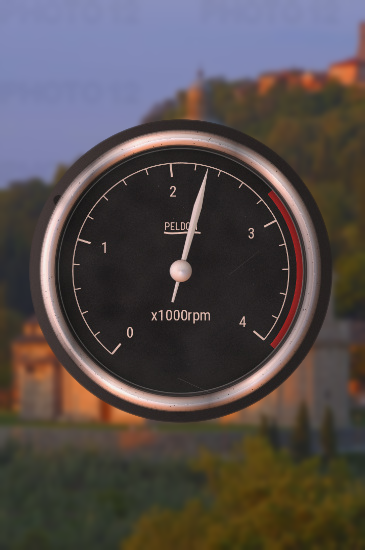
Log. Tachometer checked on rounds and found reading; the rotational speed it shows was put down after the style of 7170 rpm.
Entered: 2300 rpm
